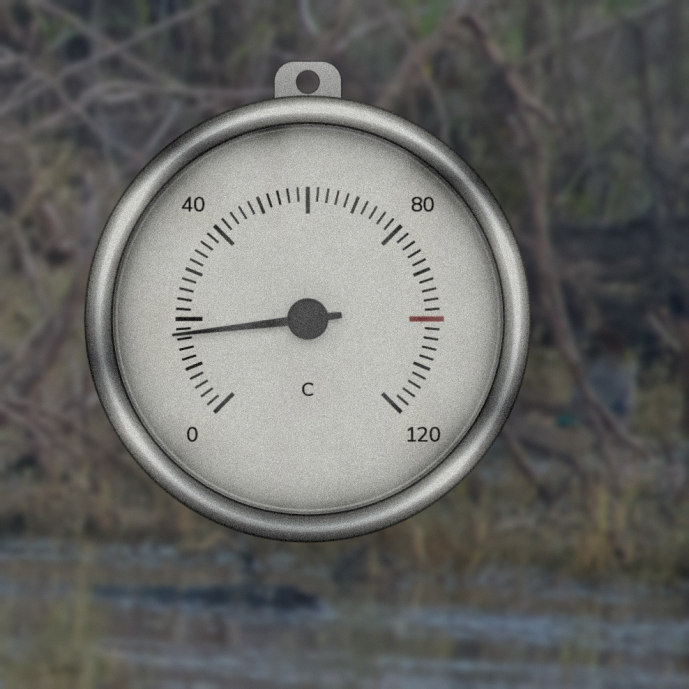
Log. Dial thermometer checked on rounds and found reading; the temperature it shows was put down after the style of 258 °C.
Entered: 17 °C
